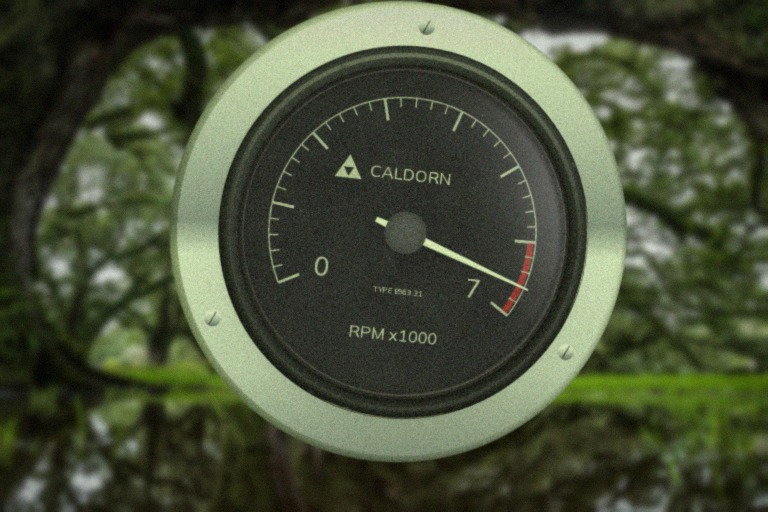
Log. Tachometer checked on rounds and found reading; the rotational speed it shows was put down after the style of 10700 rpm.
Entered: 6600 rpm
